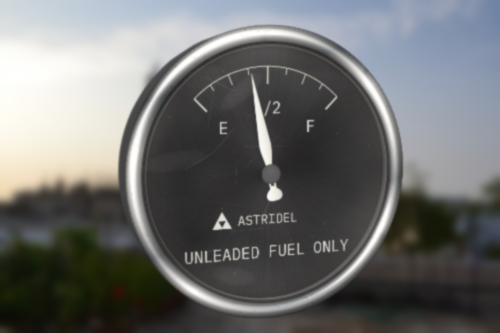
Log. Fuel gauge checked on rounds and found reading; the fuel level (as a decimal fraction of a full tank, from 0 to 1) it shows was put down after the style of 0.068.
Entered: 0.375
